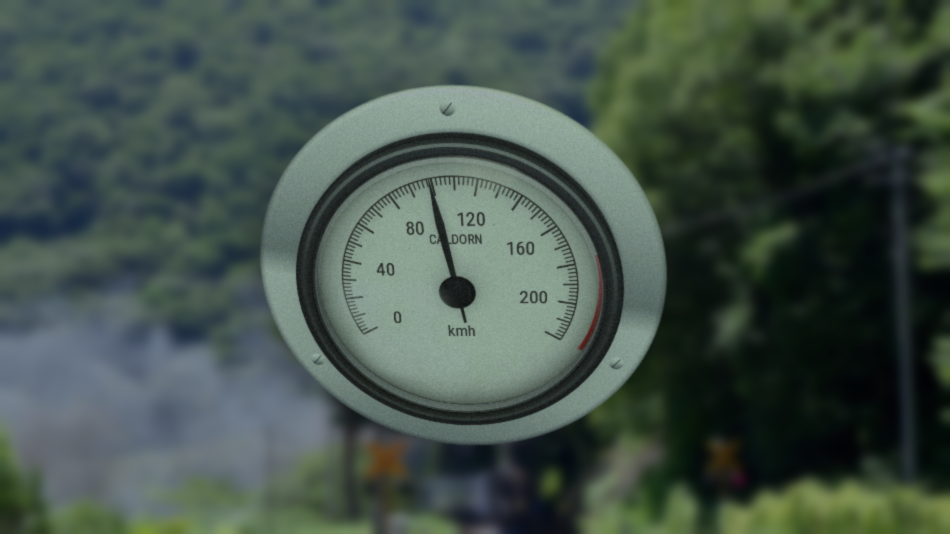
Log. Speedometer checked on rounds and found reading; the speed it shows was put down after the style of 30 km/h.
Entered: 100 km/h
